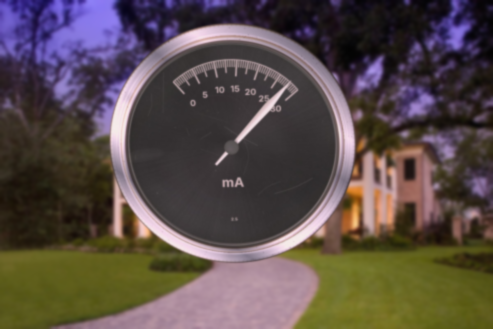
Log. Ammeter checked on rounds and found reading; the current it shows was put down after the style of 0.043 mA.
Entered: 27.5 mA
